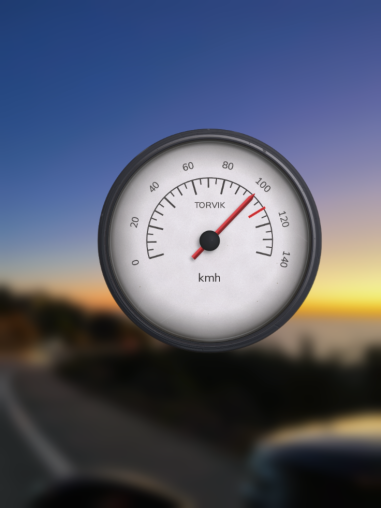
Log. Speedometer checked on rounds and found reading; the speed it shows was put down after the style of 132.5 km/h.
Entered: 100 km/h
